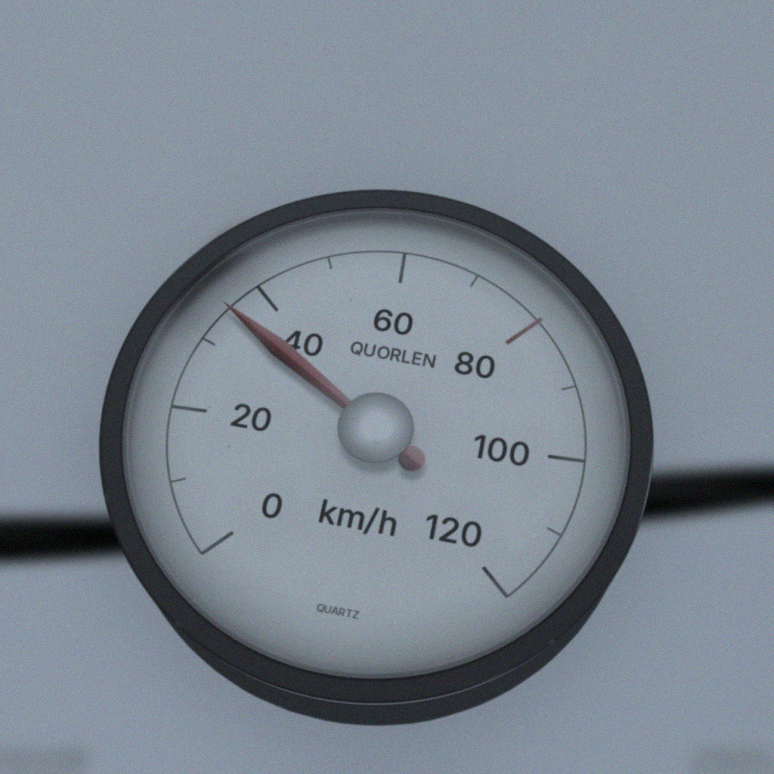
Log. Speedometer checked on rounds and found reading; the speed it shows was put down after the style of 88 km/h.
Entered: 35 km/h
